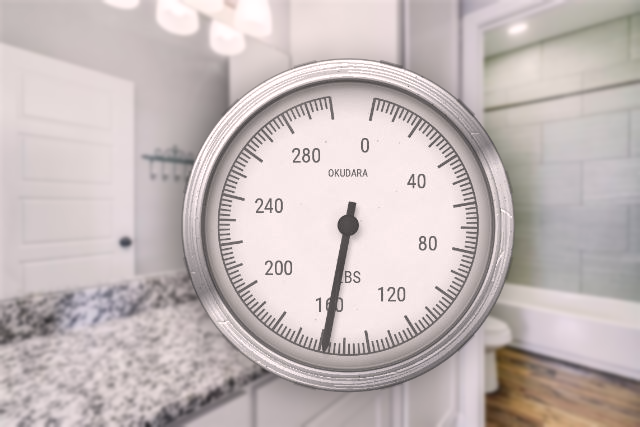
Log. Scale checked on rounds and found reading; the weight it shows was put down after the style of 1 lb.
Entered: 158 lb
